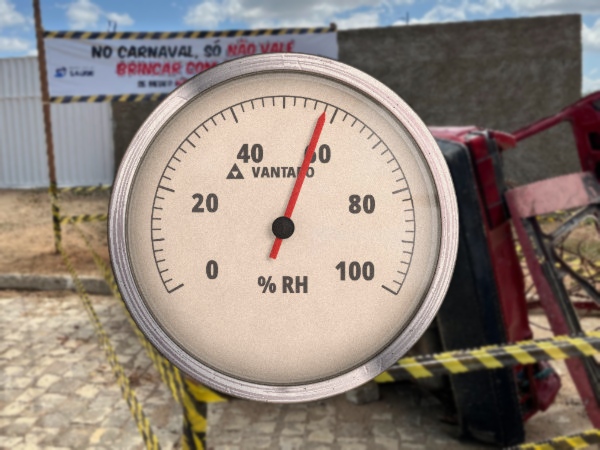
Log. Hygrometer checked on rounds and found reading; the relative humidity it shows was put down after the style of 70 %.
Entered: 58 %
